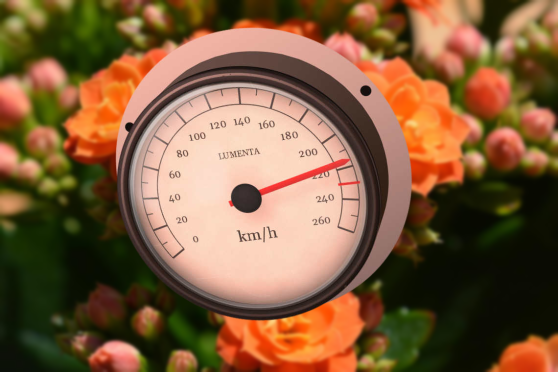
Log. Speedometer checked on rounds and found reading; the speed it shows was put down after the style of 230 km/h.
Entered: 215 km/h
